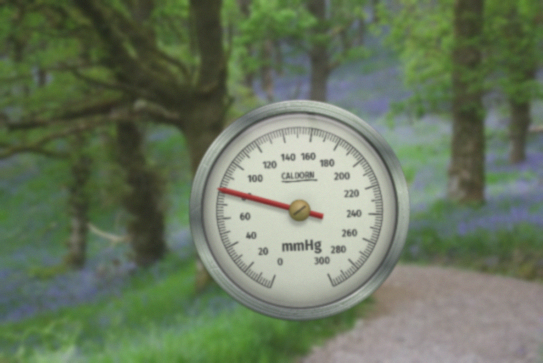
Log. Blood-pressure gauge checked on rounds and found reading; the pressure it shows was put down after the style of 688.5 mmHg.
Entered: 80 mmHg
